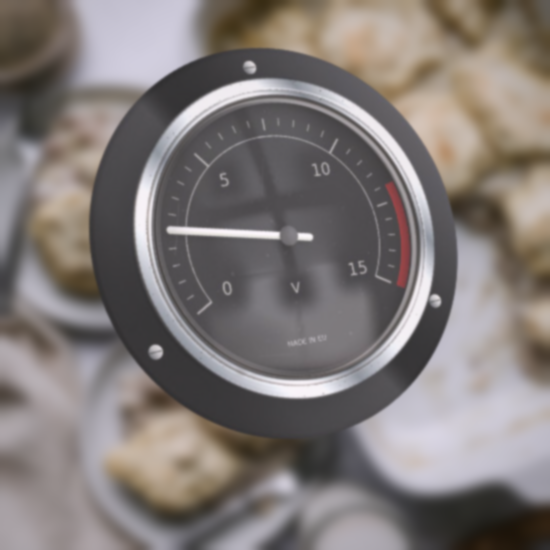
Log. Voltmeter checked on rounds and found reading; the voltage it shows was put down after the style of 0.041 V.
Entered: 2.5 V
